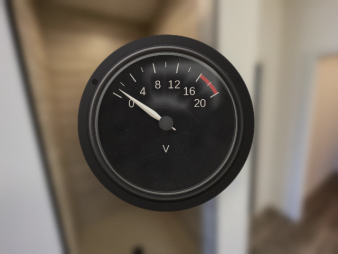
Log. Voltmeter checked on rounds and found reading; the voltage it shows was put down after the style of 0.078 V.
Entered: 1 V
